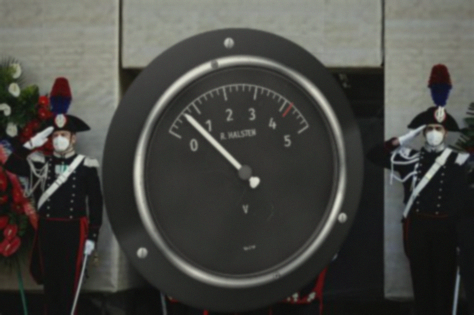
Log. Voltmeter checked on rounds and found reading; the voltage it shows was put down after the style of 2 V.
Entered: 0.6 V
